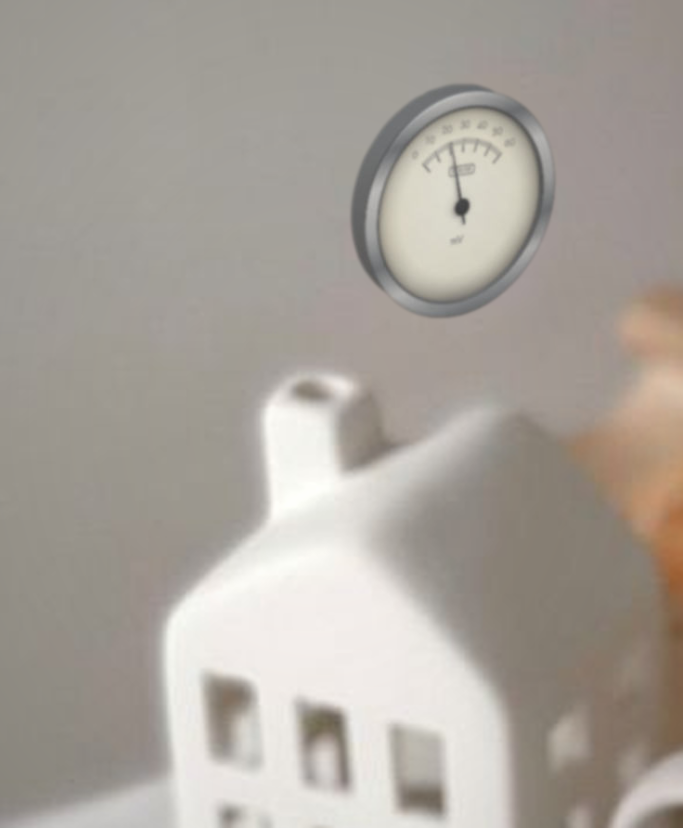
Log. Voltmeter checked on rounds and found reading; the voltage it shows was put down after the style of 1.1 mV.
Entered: 20 mV
